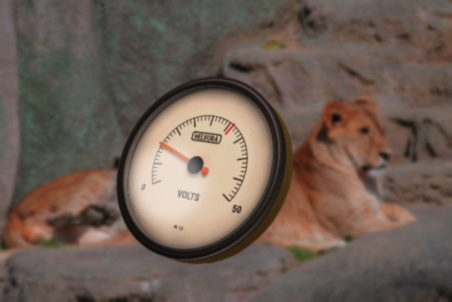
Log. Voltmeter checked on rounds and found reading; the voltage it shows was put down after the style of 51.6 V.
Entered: 10 V
